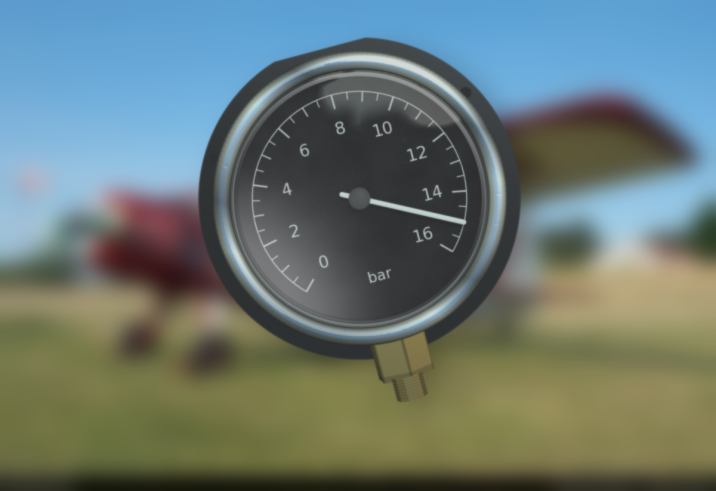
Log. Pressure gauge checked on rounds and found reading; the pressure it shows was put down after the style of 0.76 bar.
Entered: 15 bar
